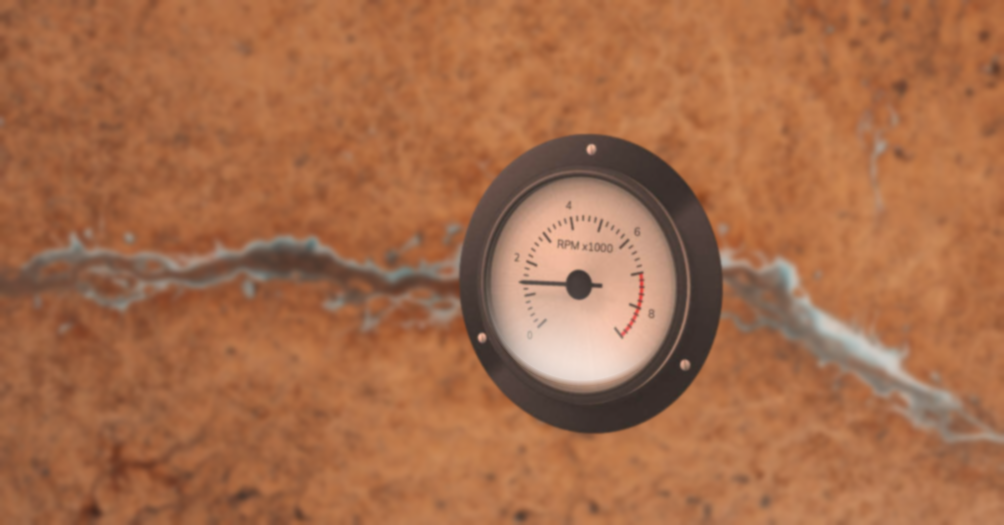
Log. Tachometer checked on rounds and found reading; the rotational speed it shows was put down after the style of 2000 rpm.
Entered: 1400 rpm
